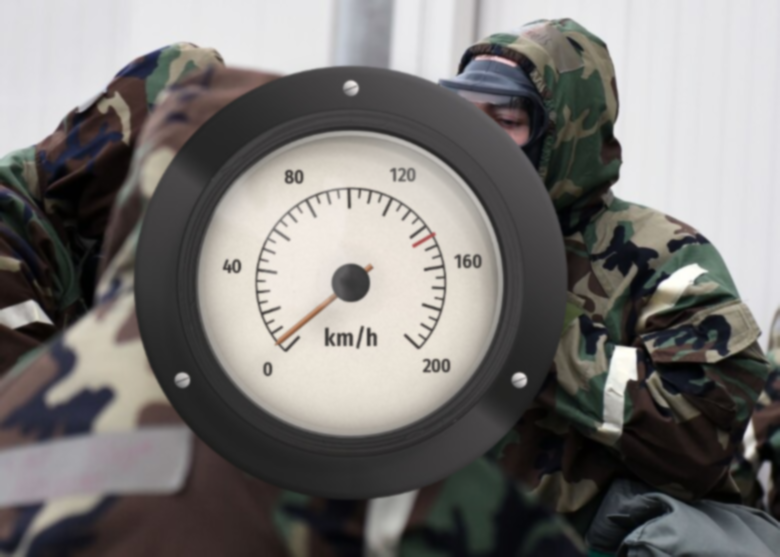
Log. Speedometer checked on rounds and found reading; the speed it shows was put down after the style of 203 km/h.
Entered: 5 km/h
